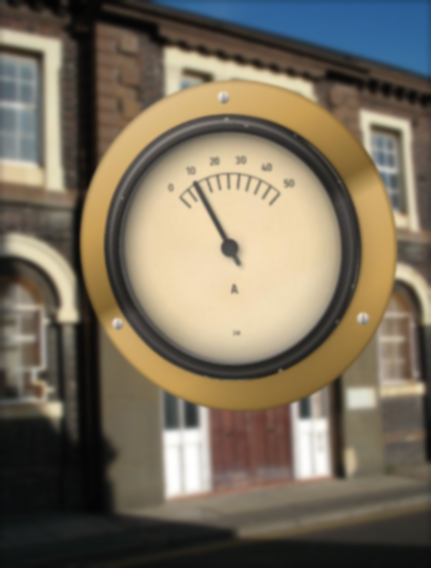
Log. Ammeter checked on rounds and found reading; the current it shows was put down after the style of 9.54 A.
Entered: 10 A
